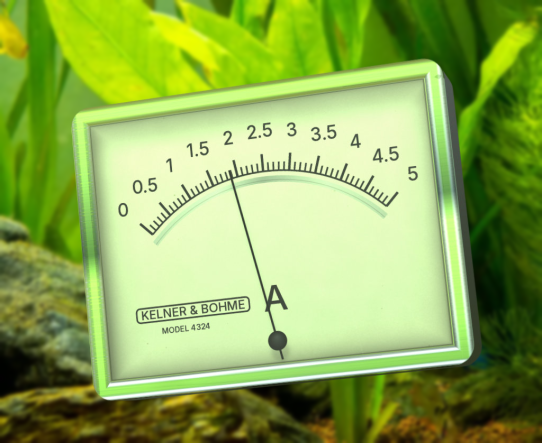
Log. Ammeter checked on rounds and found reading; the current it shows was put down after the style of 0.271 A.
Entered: 1.9 A
